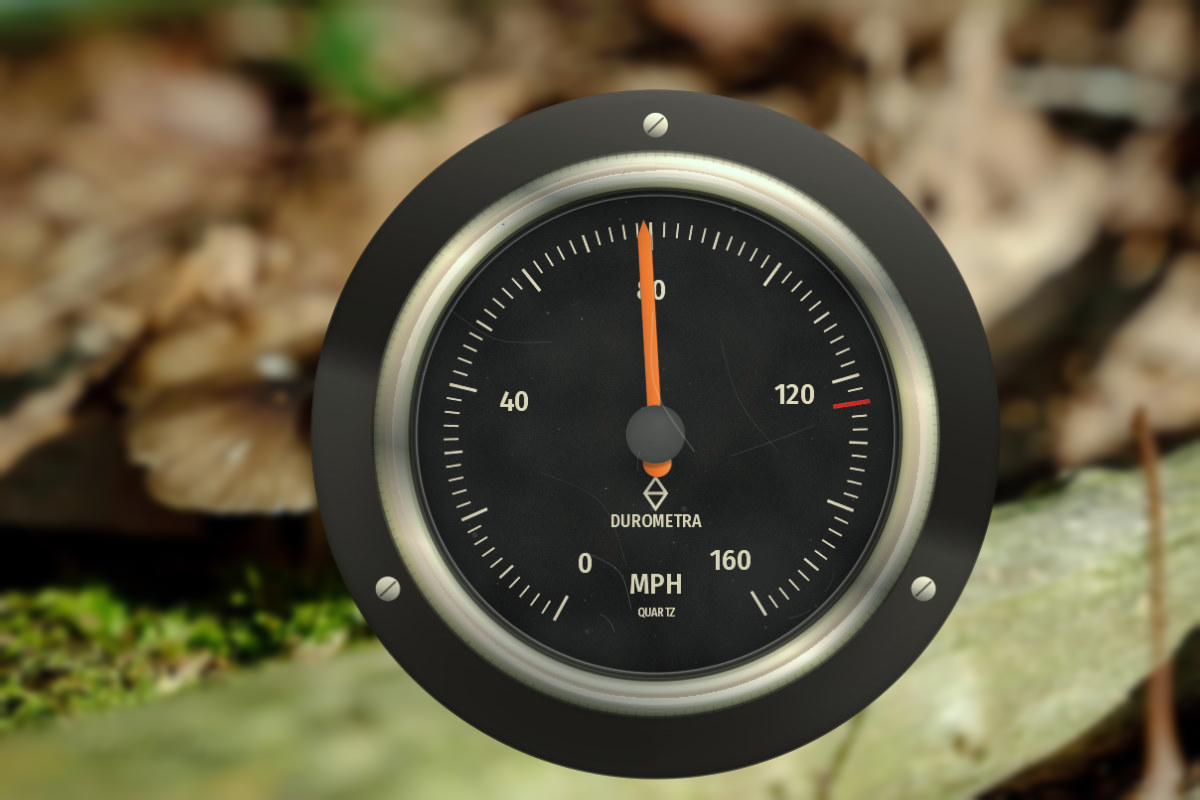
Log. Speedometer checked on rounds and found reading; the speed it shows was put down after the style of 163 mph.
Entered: 79 mph
